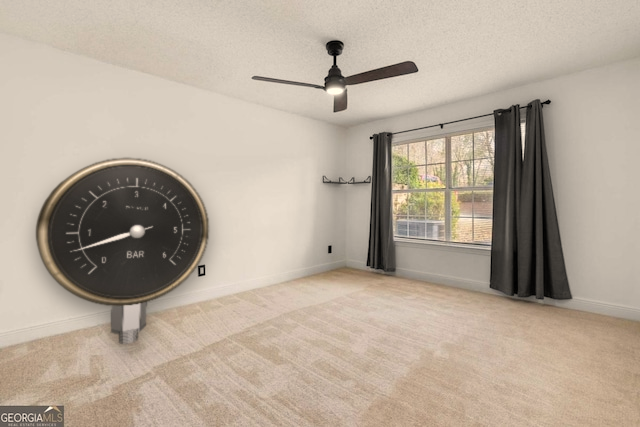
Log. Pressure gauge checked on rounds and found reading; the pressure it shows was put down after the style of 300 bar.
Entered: 0.6 bar
